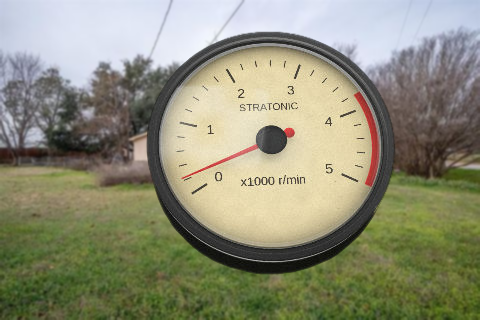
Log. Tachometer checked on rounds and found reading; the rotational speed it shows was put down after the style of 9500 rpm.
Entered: 200 rpm
